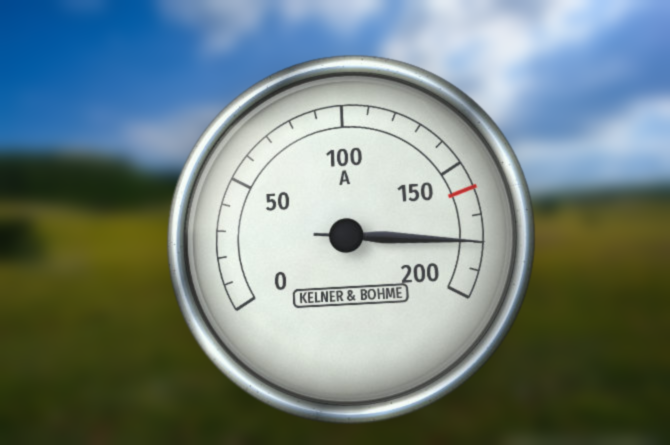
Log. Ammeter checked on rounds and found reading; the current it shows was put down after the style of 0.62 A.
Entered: 180 A
